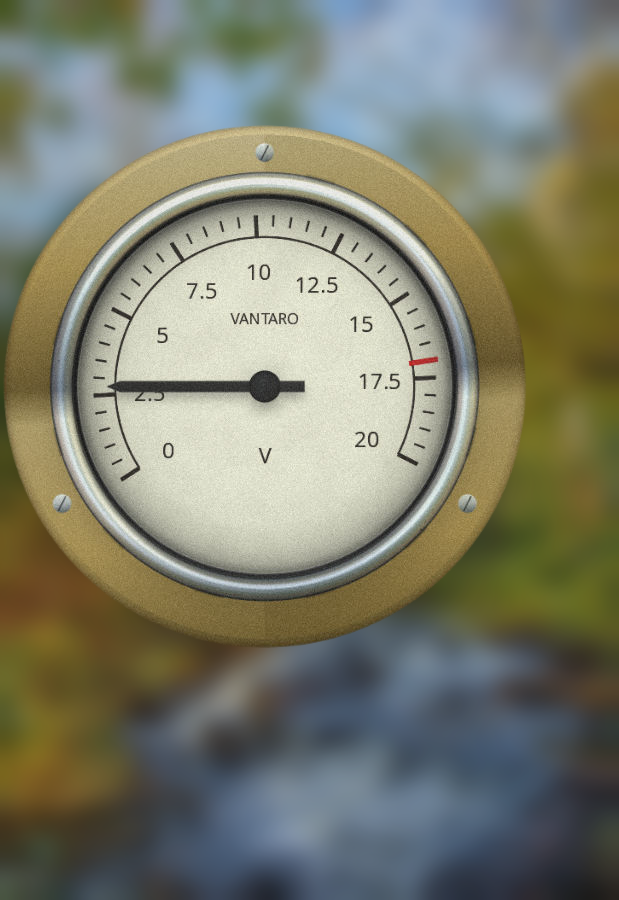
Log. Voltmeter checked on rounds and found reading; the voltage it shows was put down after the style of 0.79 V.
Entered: 2.75 V
